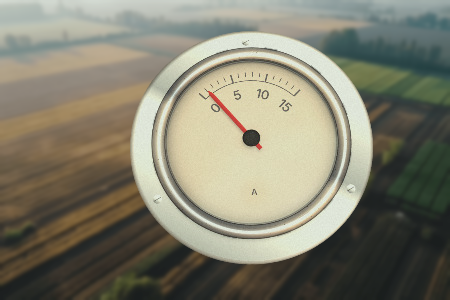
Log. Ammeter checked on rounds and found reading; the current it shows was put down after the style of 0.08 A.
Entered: 1 A
